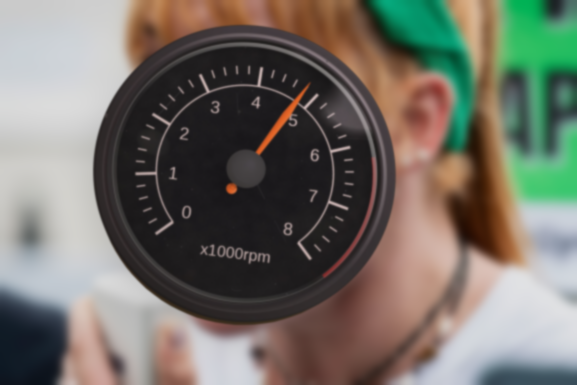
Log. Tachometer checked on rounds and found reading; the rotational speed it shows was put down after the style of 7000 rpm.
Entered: 4800 rpm
